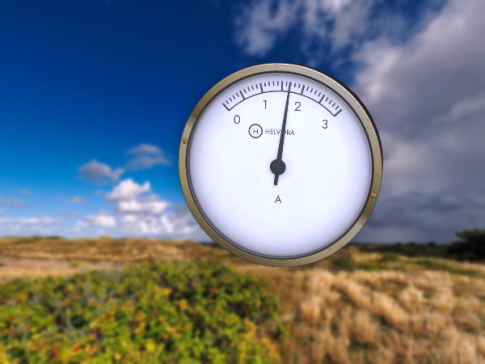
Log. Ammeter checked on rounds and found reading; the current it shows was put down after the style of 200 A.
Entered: 1.7 A
